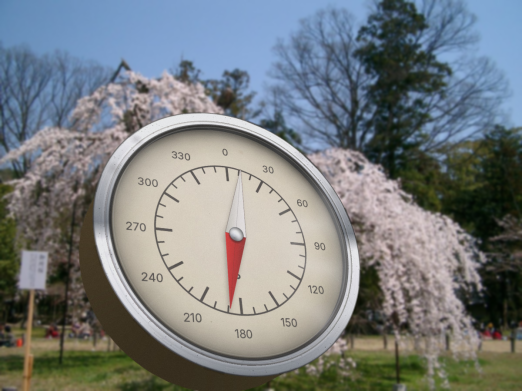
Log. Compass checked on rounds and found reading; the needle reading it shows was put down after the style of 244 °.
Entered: 190 °
